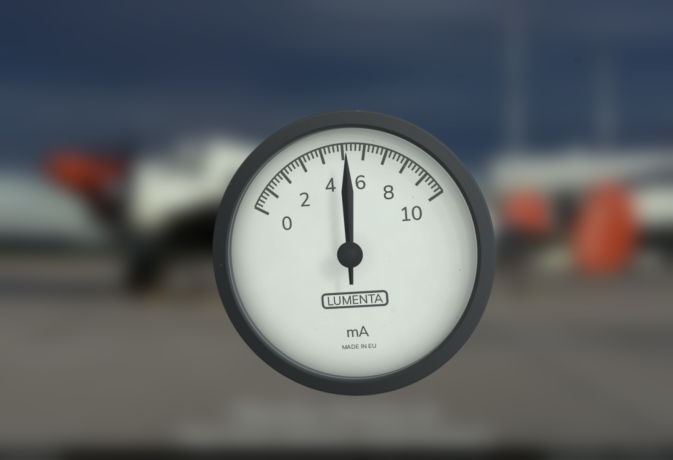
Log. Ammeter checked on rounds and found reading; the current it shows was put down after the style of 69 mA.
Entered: 5.2 mA
